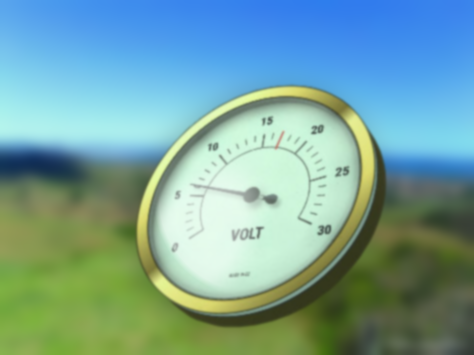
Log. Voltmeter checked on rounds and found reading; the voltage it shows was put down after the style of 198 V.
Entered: 6 V
